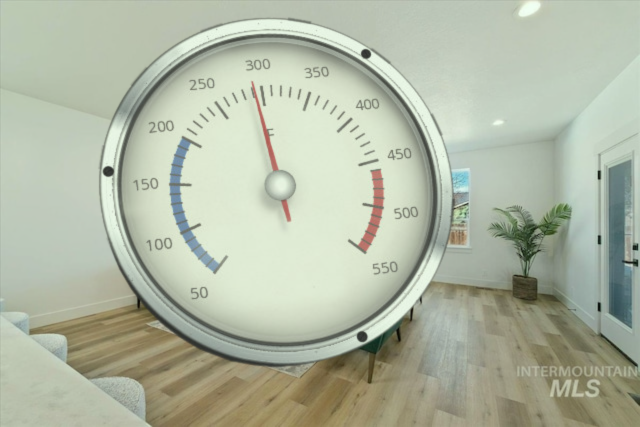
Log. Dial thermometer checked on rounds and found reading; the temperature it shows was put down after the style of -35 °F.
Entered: 290 °F
